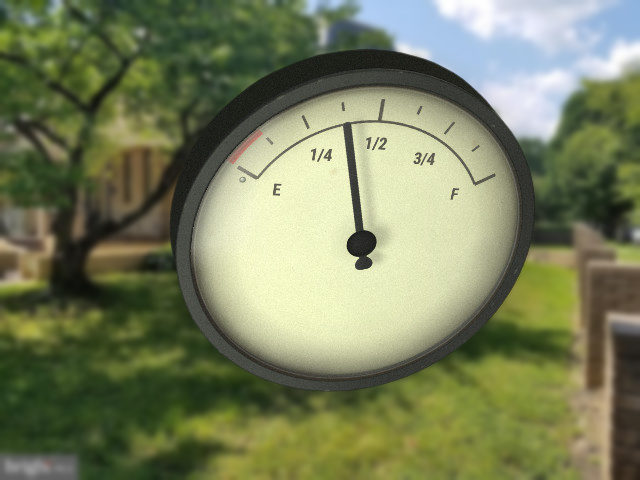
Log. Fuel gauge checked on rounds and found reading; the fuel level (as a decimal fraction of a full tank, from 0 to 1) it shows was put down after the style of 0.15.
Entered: 0.375
